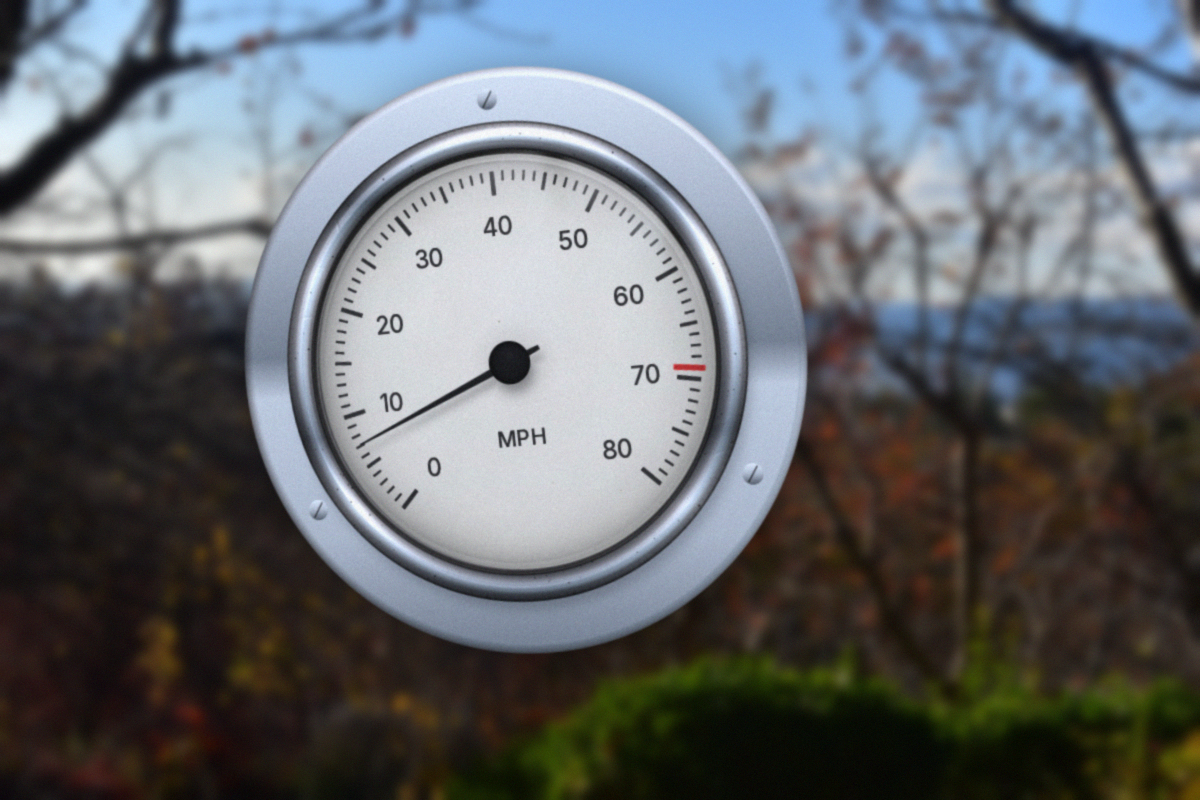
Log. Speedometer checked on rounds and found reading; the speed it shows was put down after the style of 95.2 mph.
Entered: 7 mph
